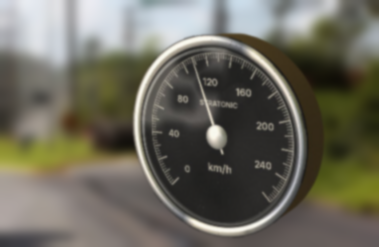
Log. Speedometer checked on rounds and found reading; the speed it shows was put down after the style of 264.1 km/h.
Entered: 110 km/h
